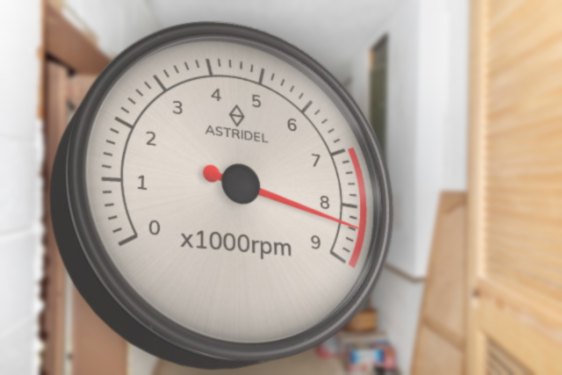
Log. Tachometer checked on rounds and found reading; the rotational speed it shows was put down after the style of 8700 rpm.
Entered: 8400 rpm
